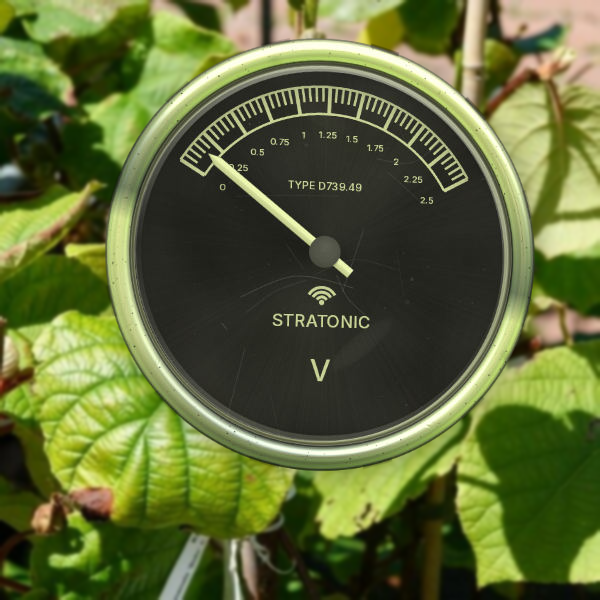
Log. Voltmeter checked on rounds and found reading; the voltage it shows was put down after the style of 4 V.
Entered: 0.15 V
